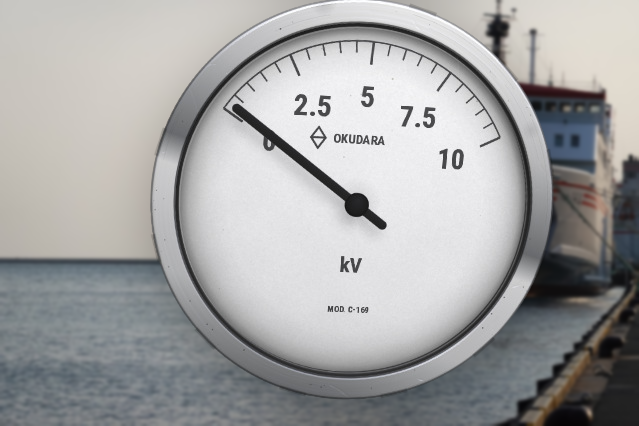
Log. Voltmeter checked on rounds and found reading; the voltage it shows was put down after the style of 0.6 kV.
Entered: 0.25 kV
